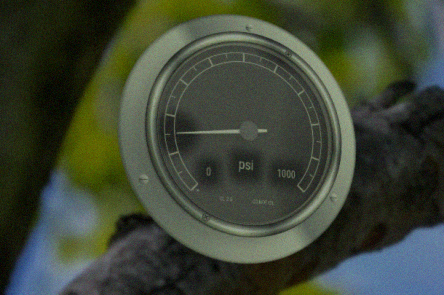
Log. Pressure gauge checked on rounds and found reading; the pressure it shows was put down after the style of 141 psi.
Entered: 150 psi
